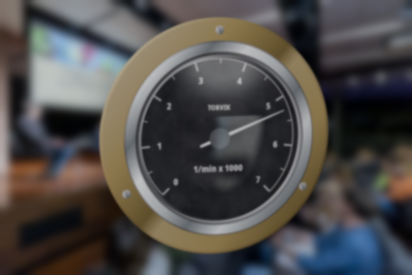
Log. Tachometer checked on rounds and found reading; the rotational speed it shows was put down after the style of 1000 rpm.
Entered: 5250 rpm
